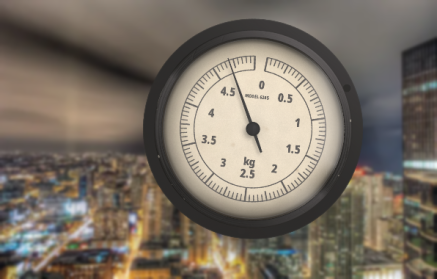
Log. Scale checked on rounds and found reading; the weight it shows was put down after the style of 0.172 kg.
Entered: 4.7 kg
